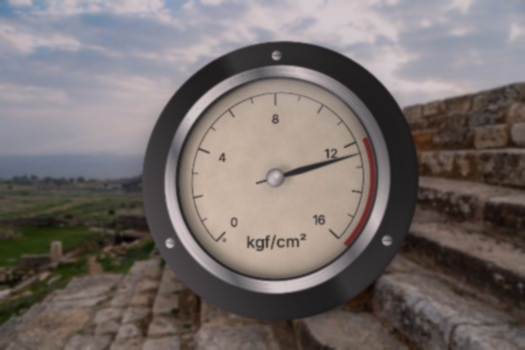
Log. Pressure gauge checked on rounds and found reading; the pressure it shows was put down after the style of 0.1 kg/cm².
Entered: 12.5 kg/cm²
